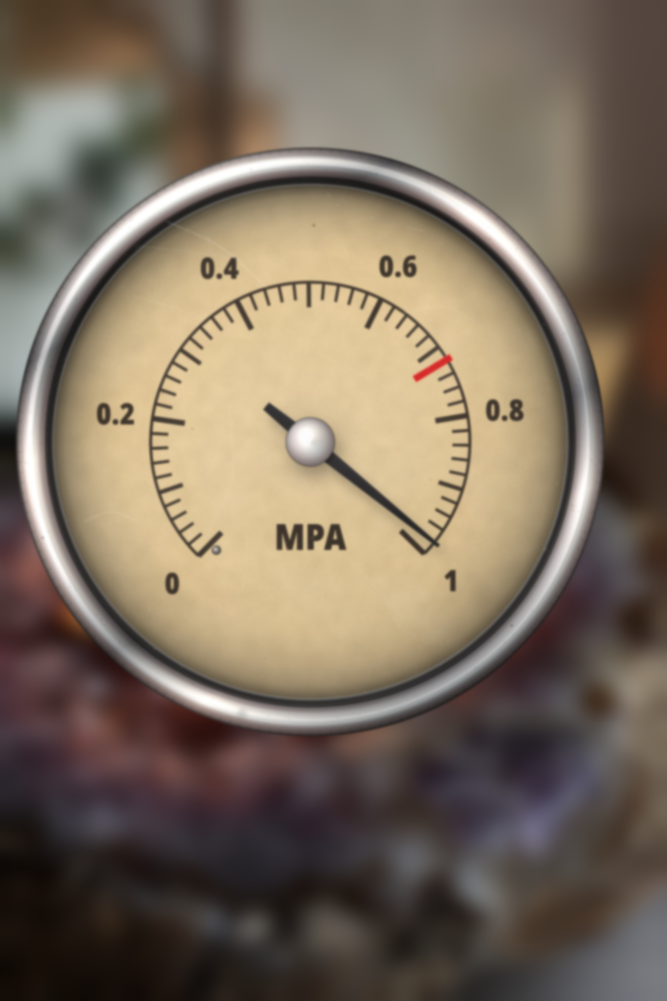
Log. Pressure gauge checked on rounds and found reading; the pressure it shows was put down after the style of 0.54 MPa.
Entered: 0.98 MPa
